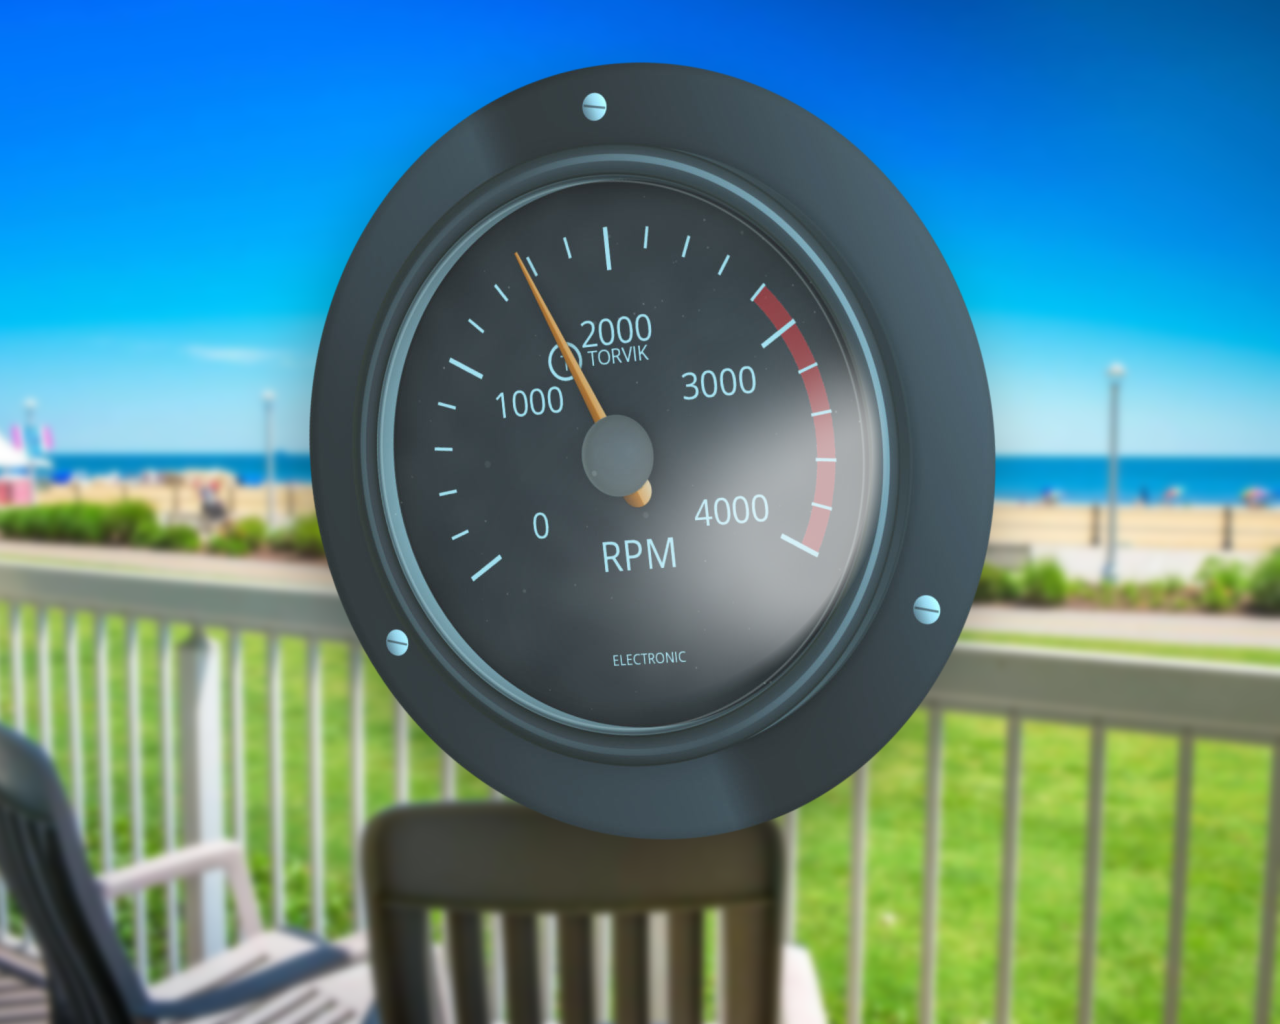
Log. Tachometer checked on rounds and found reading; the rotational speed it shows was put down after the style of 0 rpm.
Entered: 1600 rpm
